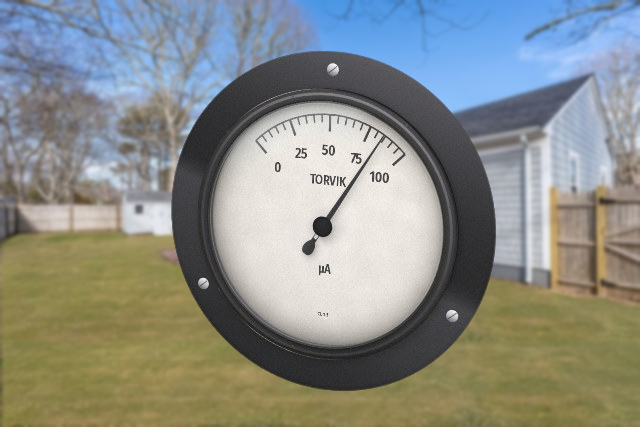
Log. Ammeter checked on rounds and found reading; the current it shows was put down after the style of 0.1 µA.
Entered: 85 µA
